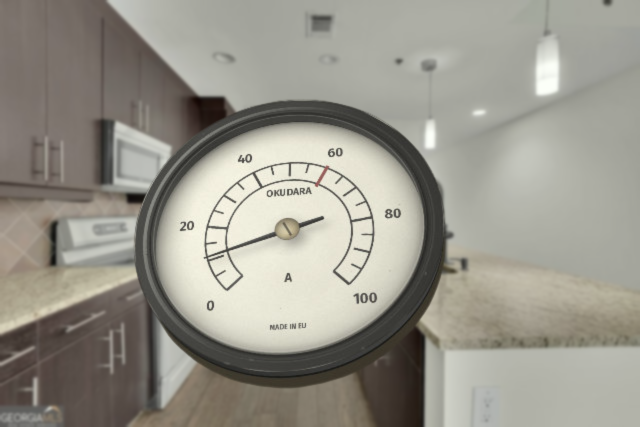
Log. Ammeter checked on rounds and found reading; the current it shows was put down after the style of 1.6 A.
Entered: 10 A
